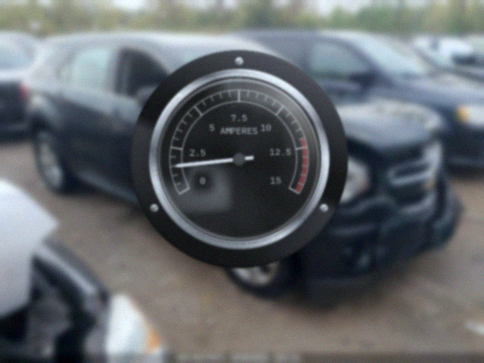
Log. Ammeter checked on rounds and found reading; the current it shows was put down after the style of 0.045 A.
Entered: 1.5 A
